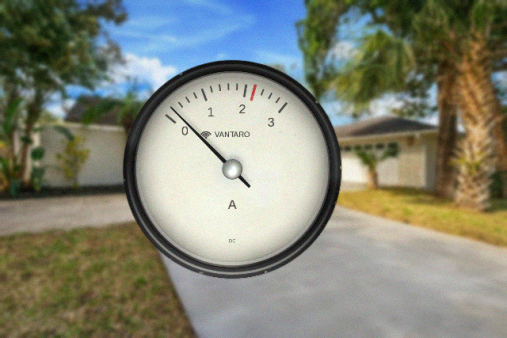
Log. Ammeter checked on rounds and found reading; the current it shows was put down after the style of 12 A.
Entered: 0.2 A
